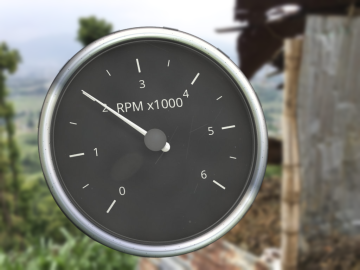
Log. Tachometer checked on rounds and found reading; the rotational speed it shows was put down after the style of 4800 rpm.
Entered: 2000 rpm
